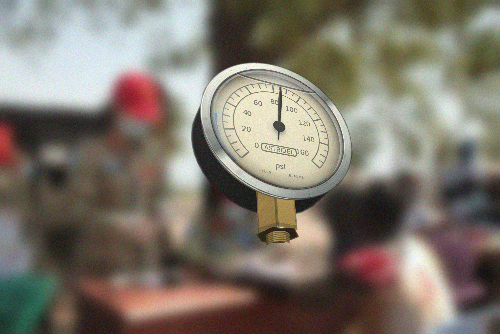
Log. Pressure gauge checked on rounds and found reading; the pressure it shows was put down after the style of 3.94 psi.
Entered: 85 psi
